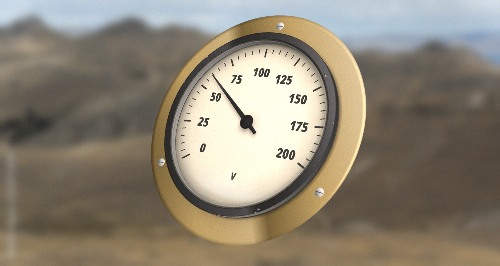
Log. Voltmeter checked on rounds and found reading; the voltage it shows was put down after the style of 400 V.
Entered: 60 V
